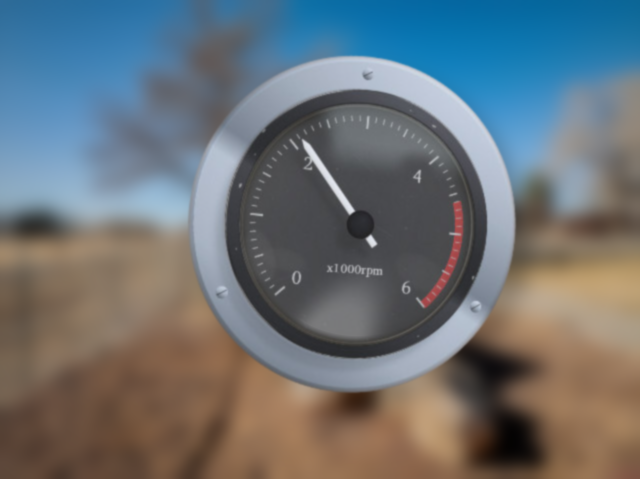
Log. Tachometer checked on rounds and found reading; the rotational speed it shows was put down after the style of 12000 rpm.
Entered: 2100 rpm
